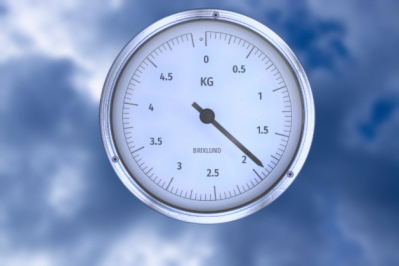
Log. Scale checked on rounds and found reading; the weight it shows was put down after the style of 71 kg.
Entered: 1.9 kg
